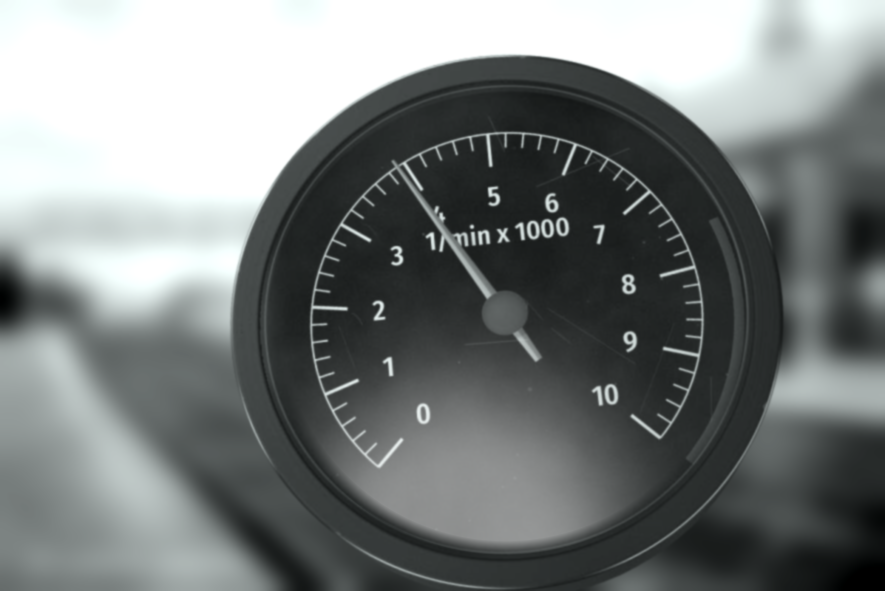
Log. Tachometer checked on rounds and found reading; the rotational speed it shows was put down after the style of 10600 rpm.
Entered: 3900 rpm
